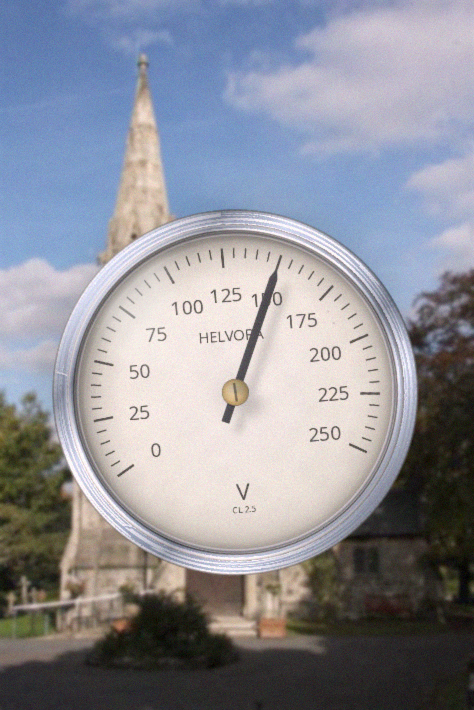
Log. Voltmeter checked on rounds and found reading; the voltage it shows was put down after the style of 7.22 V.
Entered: 150 V
